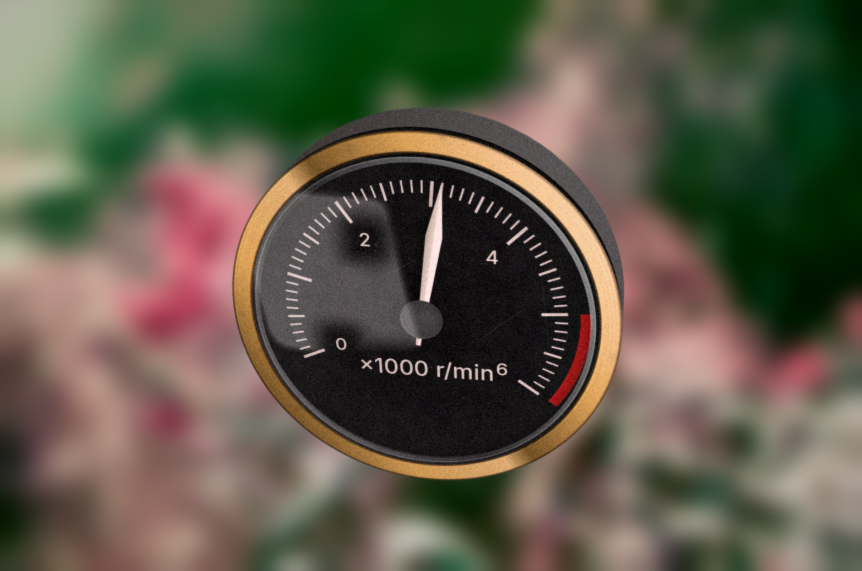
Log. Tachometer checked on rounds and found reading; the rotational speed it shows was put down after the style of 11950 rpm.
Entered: 3100 rpm
